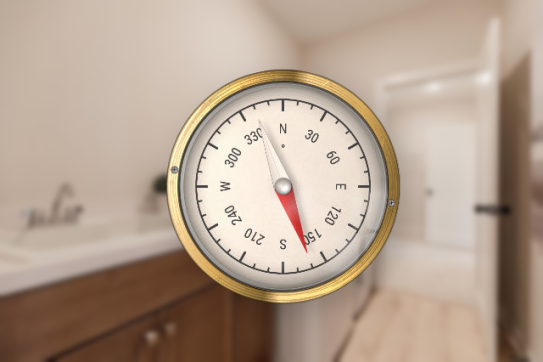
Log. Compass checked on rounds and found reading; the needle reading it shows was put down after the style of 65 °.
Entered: 160 °
